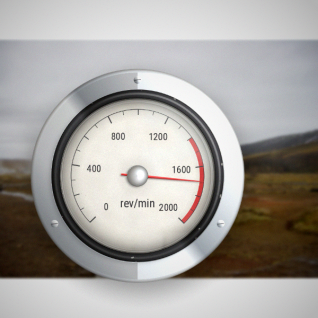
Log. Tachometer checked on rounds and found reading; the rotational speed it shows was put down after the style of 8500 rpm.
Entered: 1700 rpm
